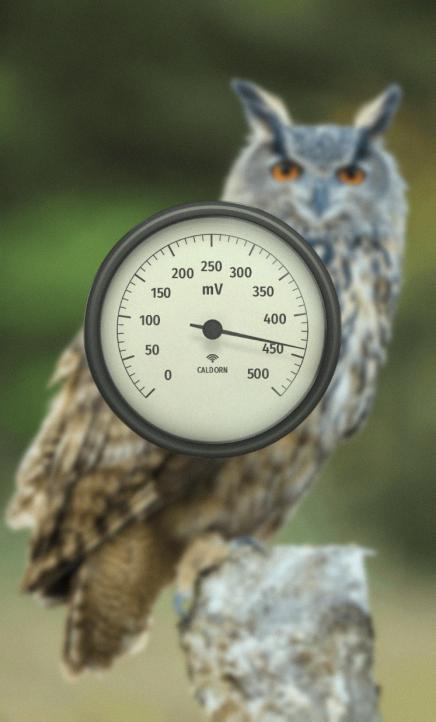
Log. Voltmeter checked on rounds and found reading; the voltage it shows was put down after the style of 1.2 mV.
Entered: 440 mV
